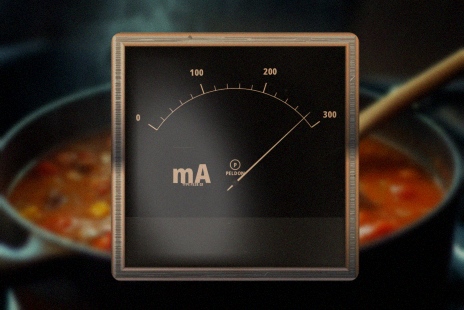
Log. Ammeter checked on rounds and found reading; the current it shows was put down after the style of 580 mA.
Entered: 280 mA
